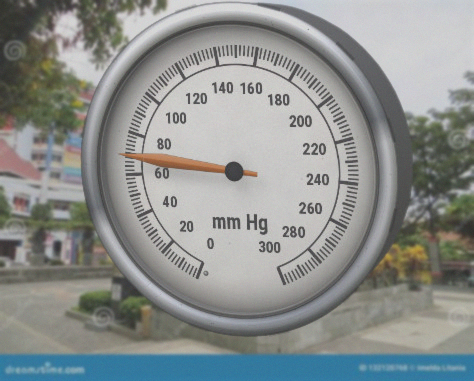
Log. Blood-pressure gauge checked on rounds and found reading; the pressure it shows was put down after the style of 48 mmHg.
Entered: 70 mmHg
